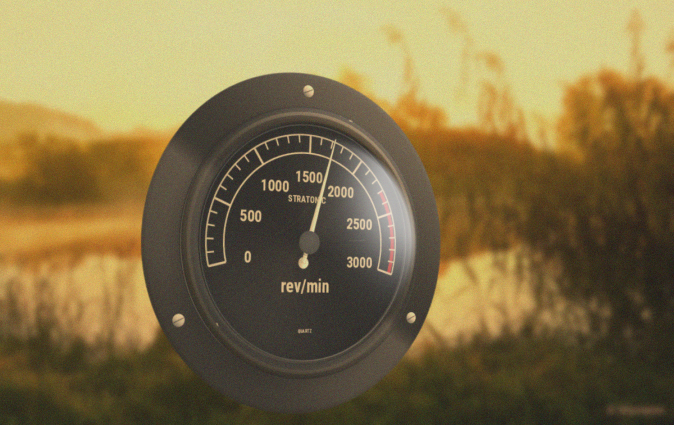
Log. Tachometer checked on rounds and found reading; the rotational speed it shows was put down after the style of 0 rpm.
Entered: 1700 rpm
